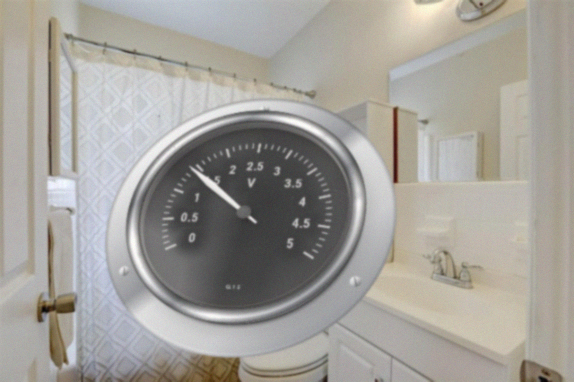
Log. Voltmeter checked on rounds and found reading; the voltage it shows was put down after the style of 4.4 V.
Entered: 1.4 V
